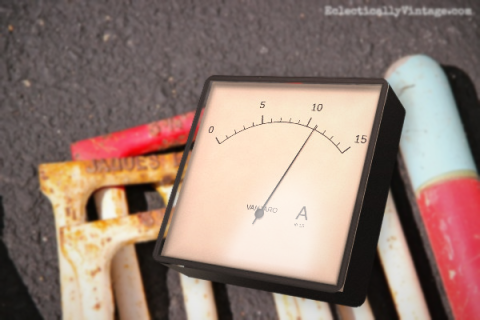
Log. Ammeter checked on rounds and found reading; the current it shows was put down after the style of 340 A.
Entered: 11 A
